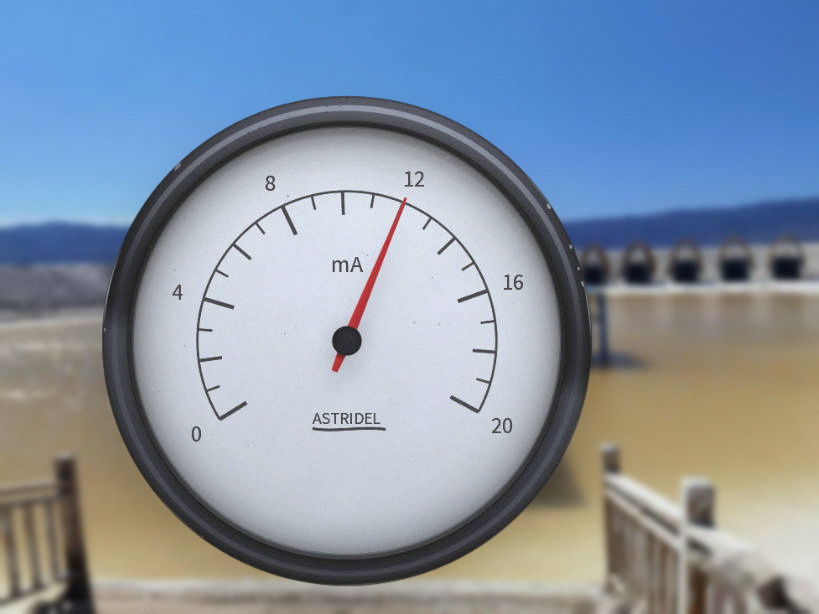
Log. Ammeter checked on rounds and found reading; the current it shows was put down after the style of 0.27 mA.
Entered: 12 mA
